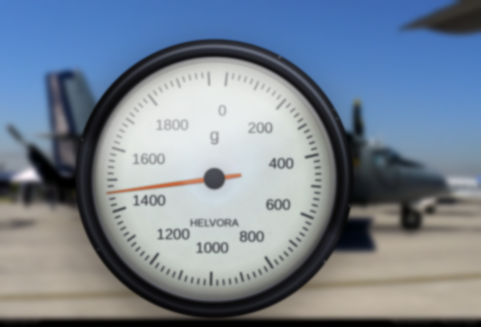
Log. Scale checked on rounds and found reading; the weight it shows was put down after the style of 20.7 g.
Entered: 1460 g
